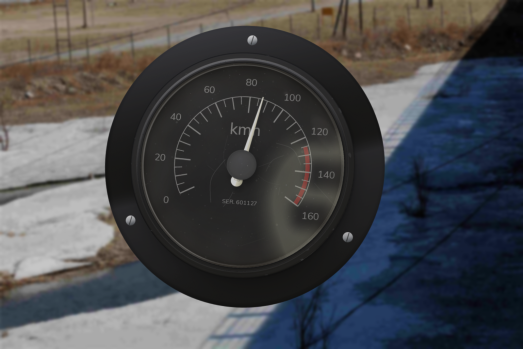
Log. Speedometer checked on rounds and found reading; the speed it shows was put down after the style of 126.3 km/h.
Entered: 87.5 km/h
